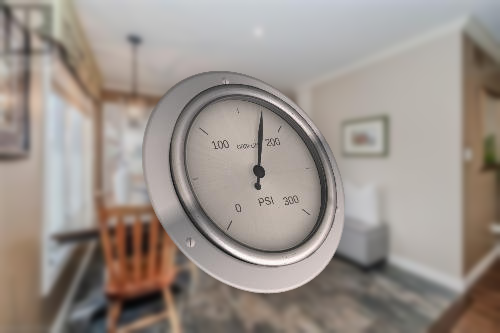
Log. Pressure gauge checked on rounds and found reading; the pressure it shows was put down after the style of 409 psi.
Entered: 175 psi
